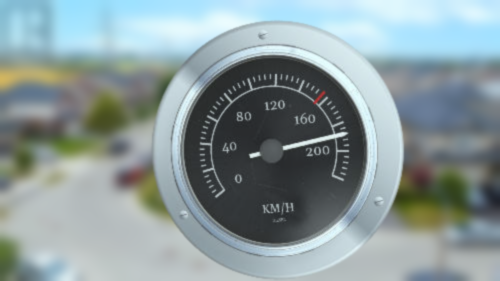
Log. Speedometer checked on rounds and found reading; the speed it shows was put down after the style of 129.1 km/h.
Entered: 188 km/h
